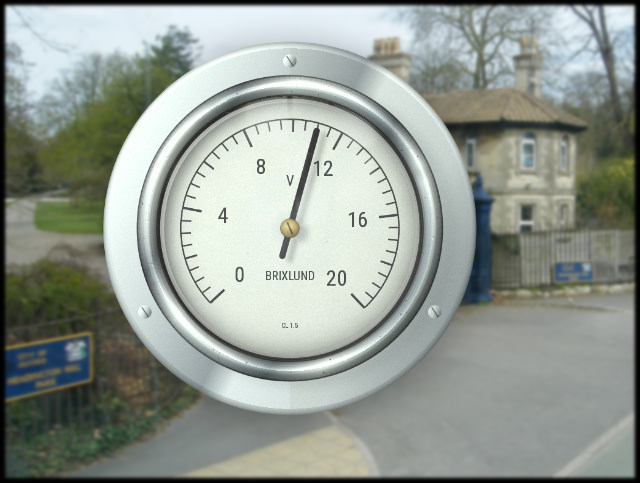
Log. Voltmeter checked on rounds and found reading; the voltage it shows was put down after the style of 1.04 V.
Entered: 11 V
